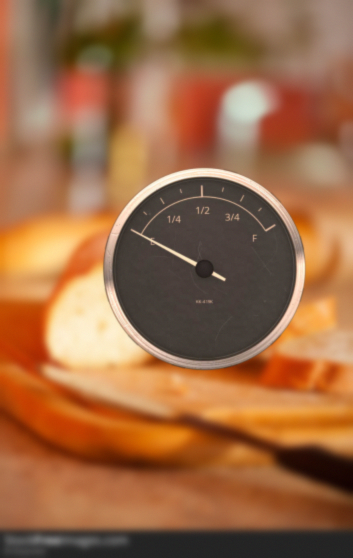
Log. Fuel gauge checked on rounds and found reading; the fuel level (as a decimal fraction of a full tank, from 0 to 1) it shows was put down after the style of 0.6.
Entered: 0
